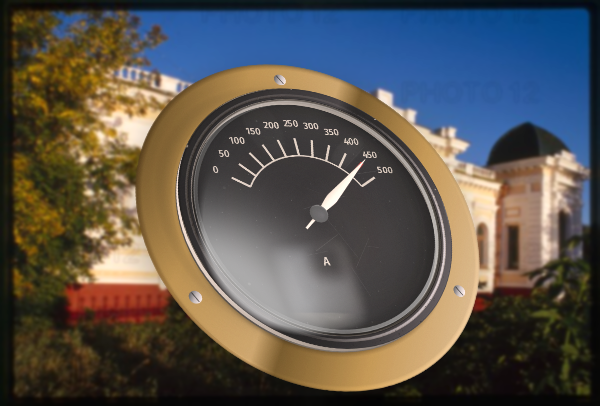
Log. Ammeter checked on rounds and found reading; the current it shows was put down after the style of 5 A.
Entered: 450 A
